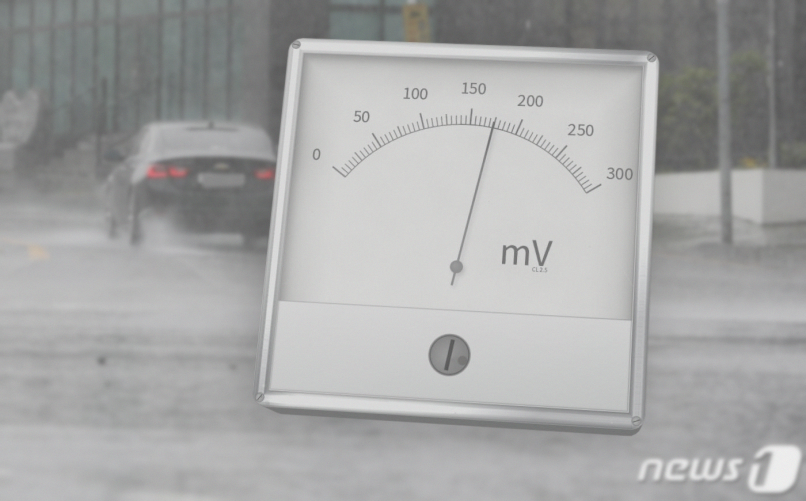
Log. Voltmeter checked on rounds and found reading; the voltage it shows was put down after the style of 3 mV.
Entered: 175 mV
